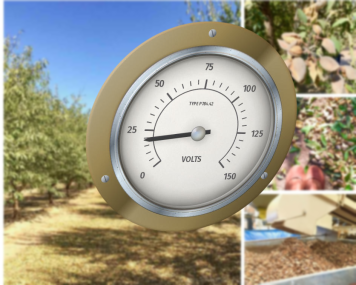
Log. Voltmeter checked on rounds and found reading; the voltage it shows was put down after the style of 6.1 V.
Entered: 20 V
